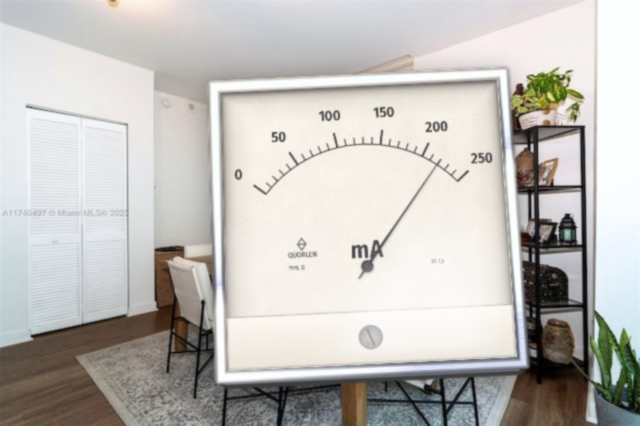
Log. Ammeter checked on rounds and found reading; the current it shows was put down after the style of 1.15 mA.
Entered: 220 mA
